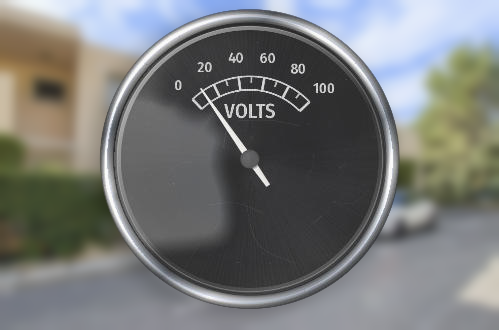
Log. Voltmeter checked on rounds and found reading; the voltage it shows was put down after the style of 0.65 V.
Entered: 10 V
